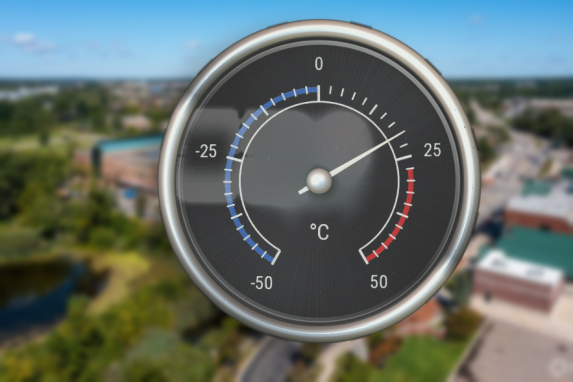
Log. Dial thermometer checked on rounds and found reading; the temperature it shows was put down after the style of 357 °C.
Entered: 20 °C
